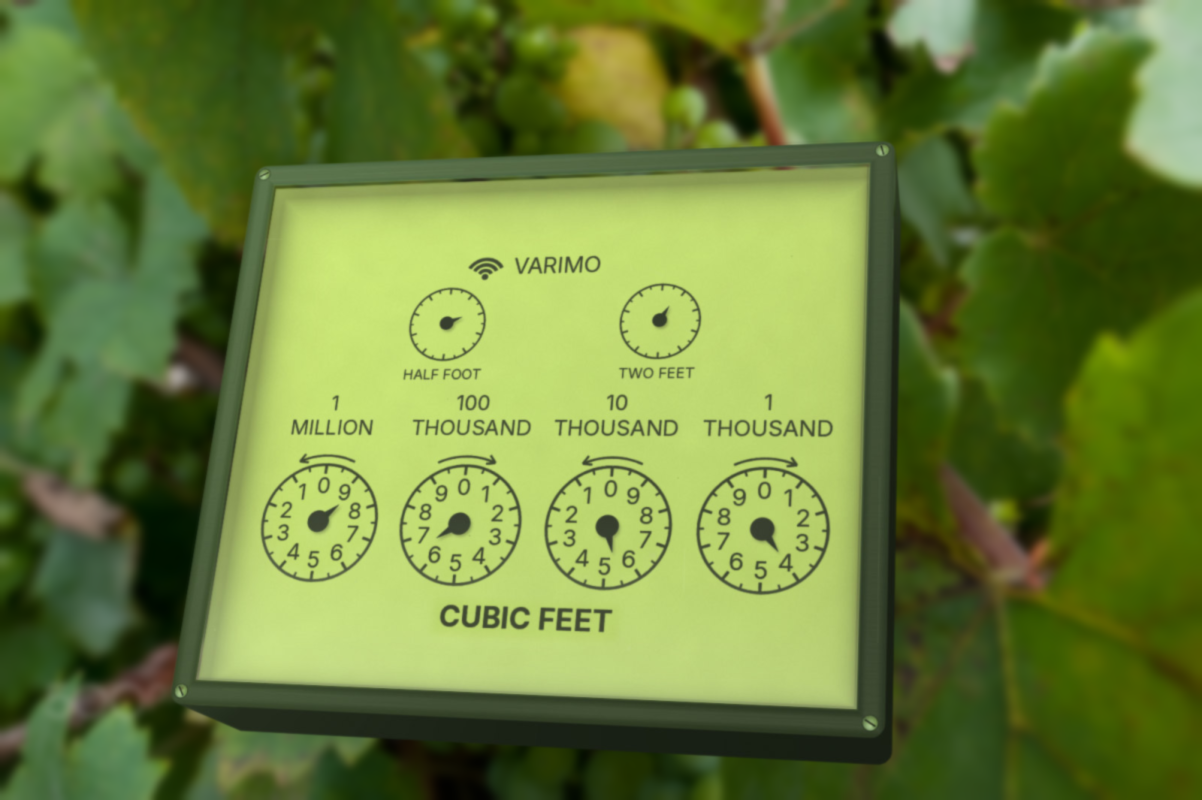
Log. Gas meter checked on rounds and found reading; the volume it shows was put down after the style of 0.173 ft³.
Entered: 865400 ft³
